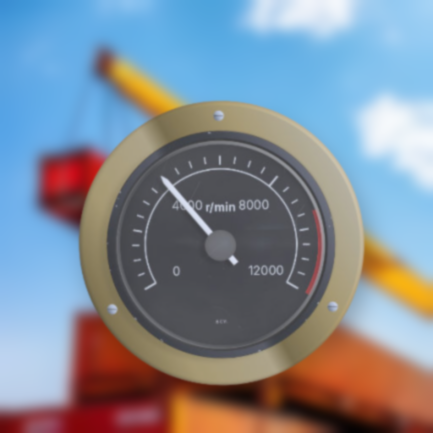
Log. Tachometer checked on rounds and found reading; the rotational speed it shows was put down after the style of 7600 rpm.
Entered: 4000 rpm
